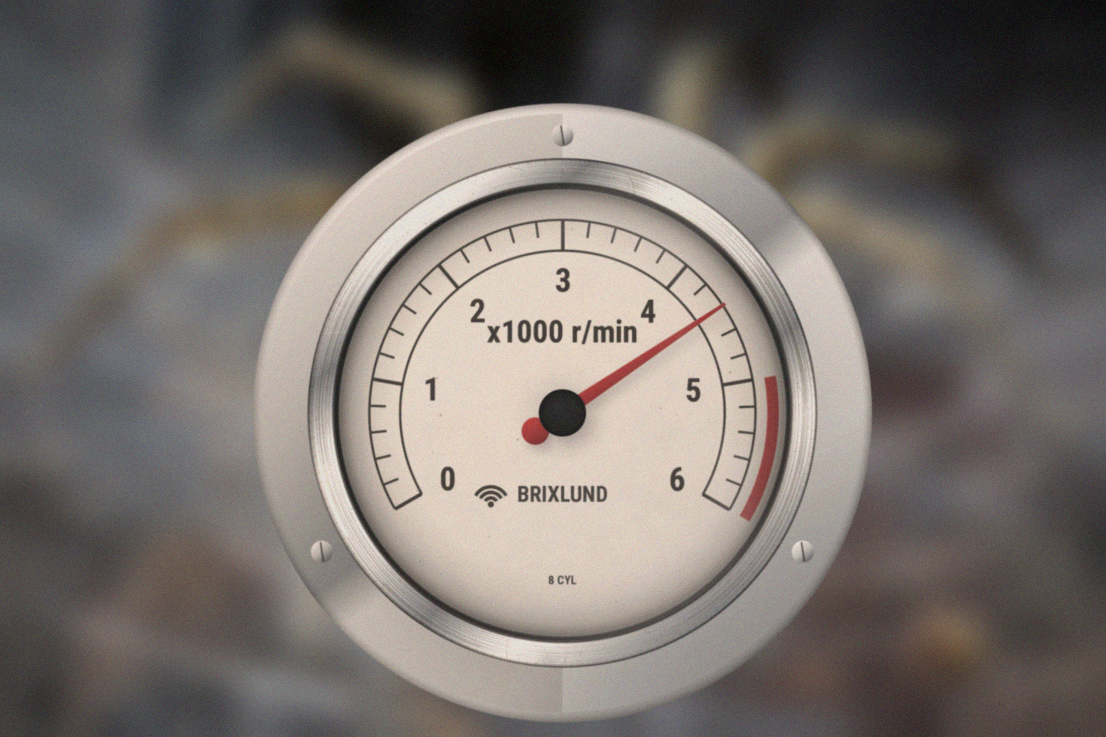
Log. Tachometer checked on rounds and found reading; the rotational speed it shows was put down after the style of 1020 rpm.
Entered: 4400 rpm
